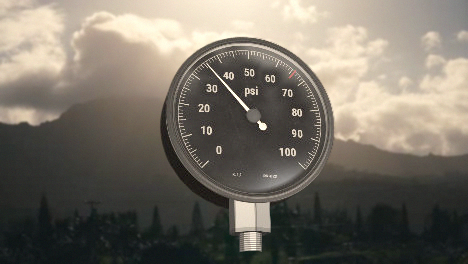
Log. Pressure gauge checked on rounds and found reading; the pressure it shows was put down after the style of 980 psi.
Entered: 35 psi
